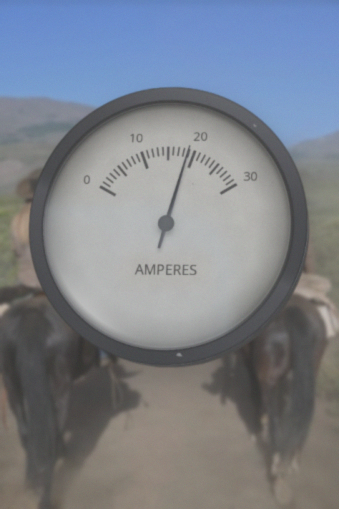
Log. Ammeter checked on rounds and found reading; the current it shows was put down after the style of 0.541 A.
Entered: 19 A
